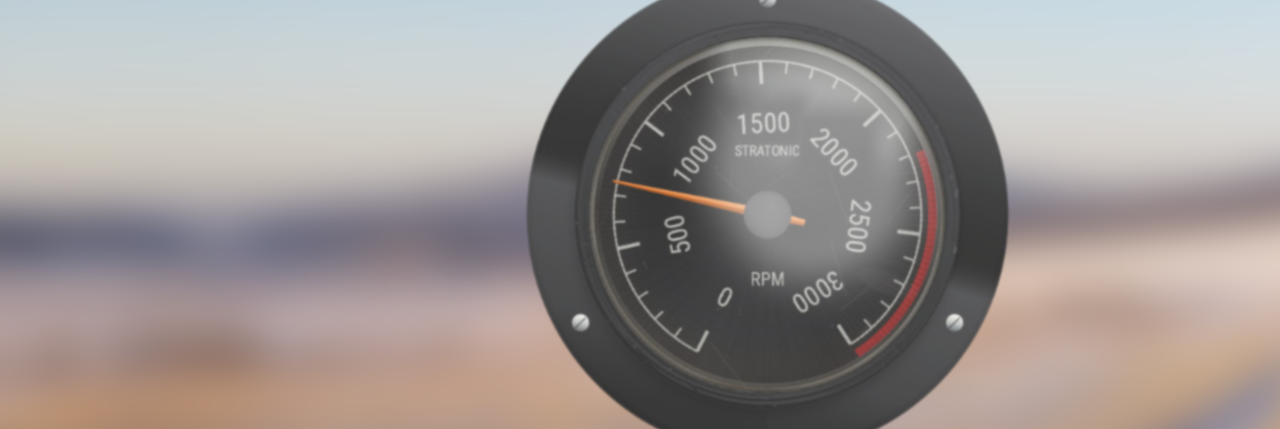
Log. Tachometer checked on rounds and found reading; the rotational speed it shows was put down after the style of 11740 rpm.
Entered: 750 rpm
